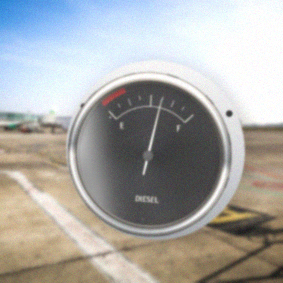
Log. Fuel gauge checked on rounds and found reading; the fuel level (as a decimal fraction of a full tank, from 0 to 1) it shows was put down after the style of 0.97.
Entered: 0.625
